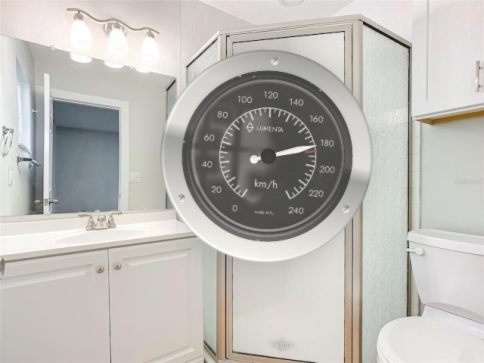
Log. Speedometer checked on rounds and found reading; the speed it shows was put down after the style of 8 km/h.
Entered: 180 km/h
